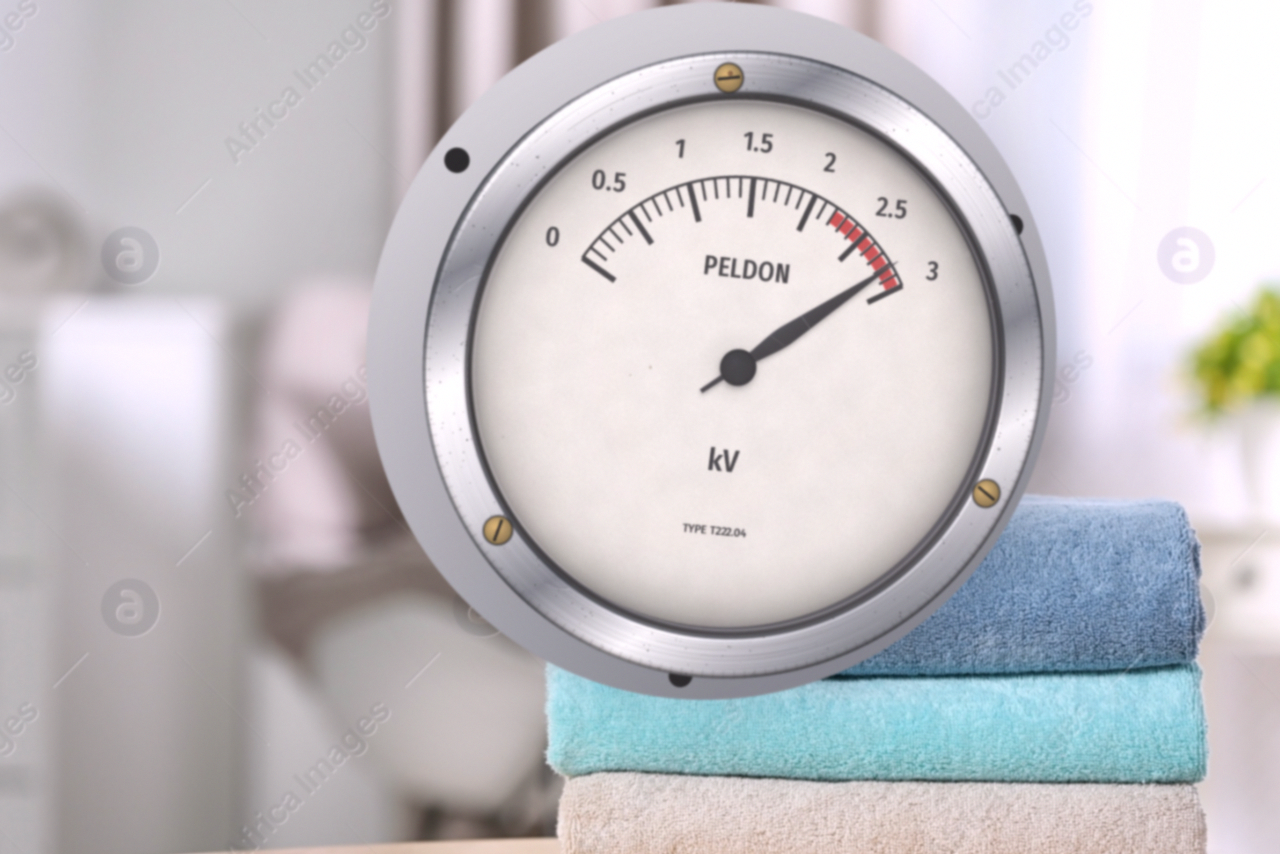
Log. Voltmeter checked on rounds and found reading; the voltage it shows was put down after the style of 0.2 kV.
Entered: 2.8 kV
